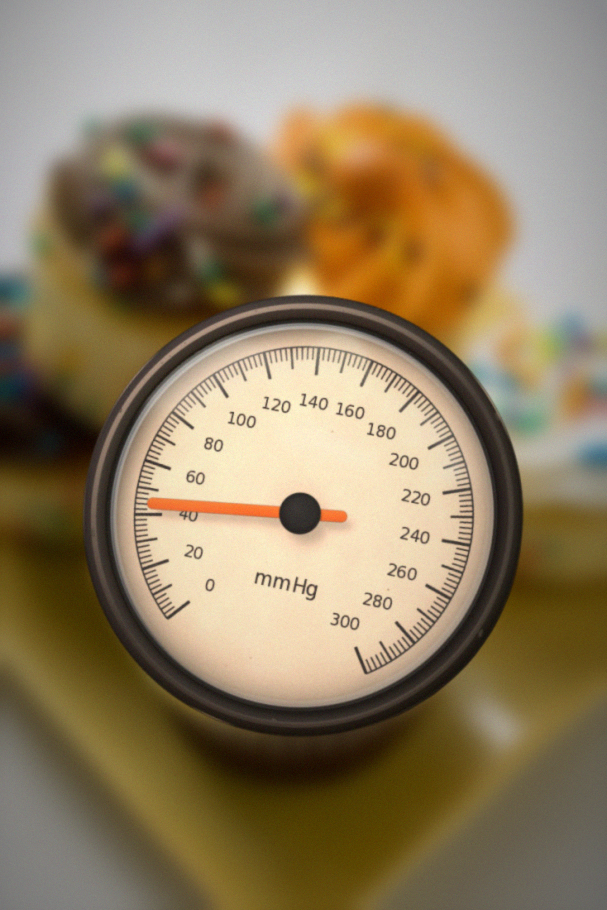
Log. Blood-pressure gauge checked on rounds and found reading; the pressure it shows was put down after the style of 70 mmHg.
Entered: 44 mmHg
